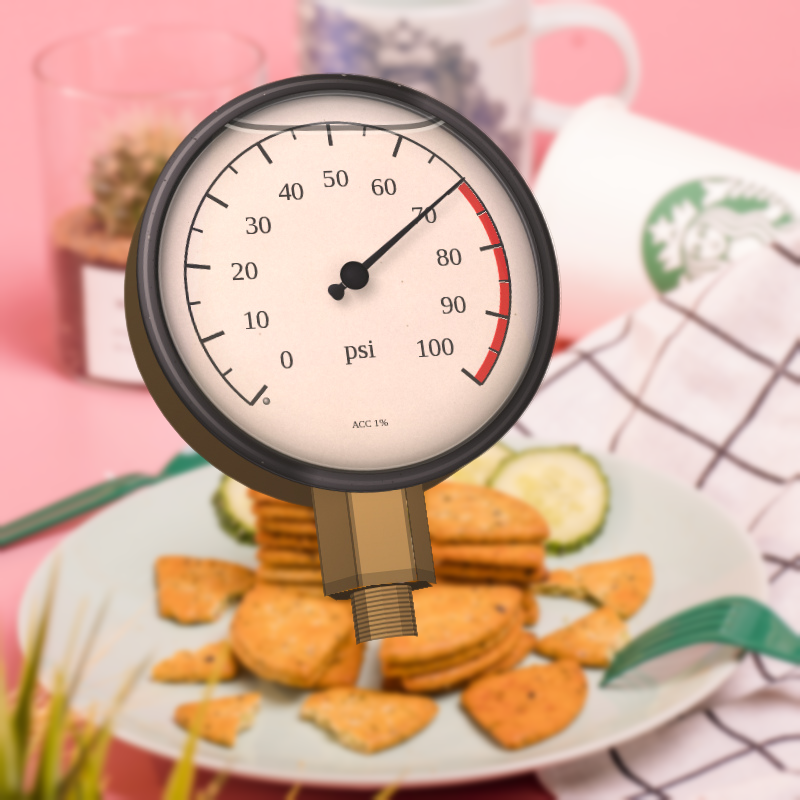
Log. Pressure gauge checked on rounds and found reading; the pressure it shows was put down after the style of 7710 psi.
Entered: 70 psi
